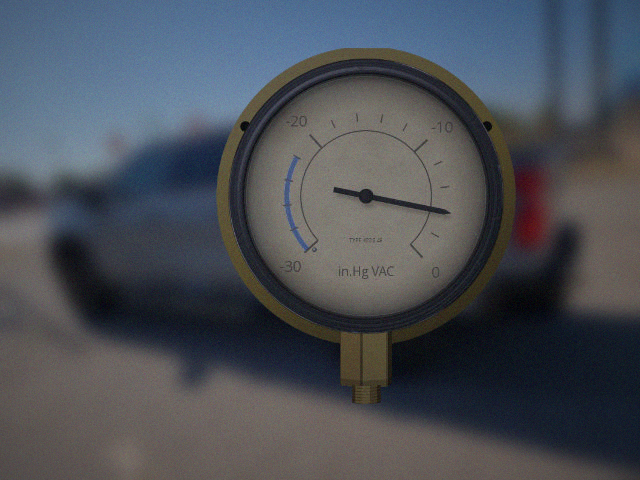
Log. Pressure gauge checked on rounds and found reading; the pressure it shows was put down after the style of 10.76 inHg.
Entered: -4 inHg
